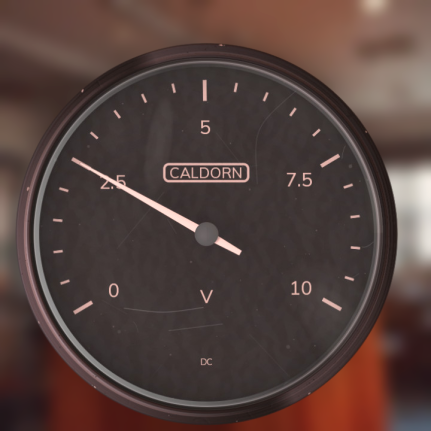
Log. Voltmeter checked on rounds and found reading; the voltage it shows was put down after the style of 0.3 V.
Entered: 2.5 V
